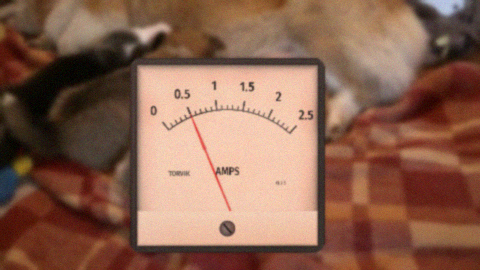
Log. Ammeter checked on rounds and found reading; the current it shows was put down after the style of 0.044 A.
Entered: 0.5 A
